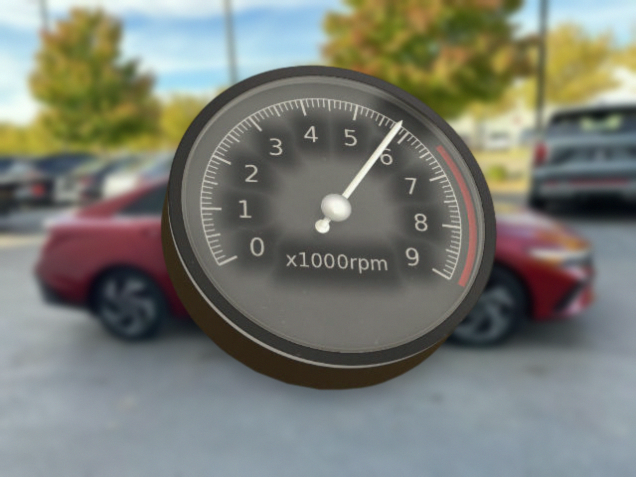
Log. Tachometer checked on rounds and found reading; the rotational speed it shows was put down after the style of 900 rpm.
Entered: 5800 rpm
